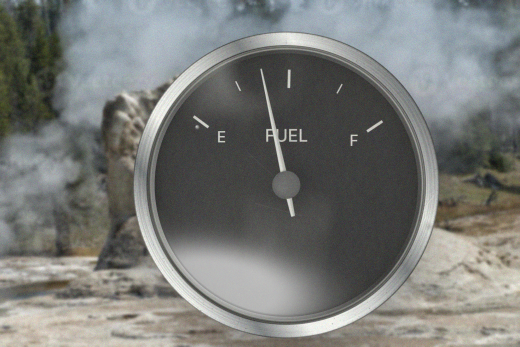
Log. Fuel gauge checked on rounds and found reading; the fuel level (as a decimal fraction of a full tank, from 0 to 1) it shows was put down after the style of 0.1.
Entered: 0.375
